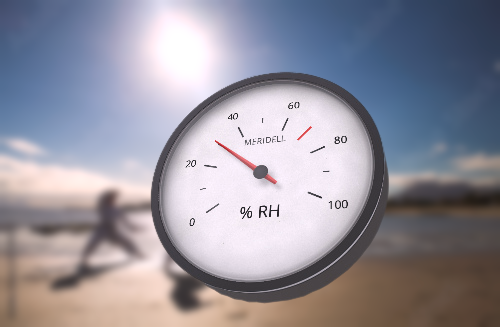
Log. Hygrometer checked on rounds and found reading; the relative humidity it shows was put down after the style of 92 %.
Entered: 30 %
